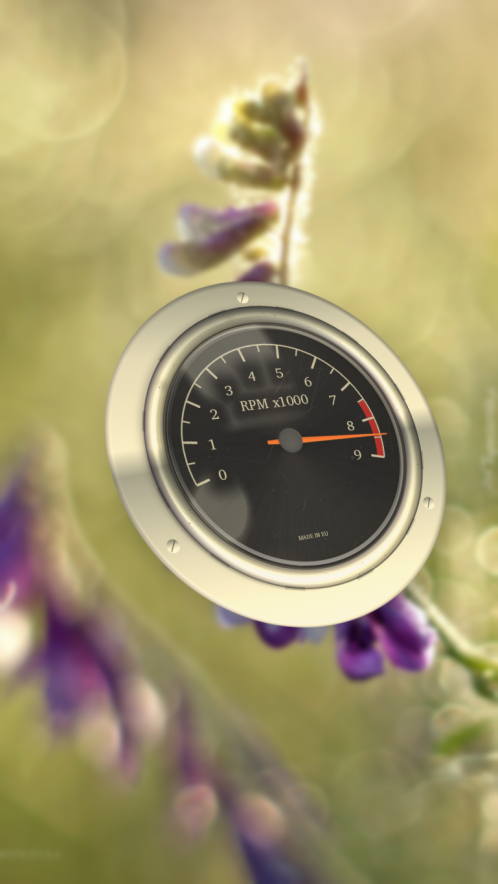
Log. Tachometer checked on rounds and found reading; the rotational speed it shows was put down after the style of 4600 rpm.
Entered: 8500 rpm
